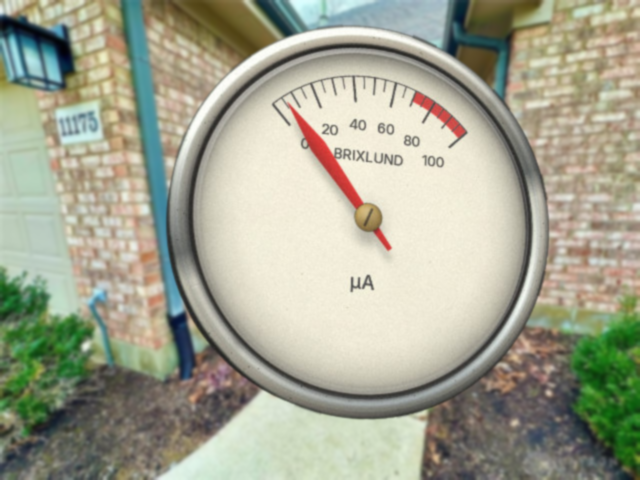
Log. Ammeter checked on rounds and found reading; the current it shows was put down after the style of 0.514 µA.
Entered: 5 µA
